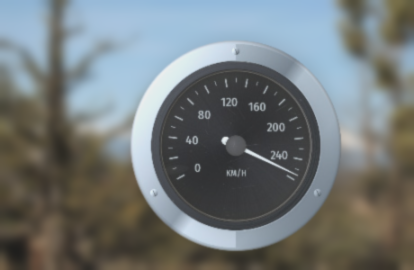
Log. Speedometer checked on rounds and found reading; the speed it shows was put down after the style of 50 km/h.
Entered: 255 km/h
